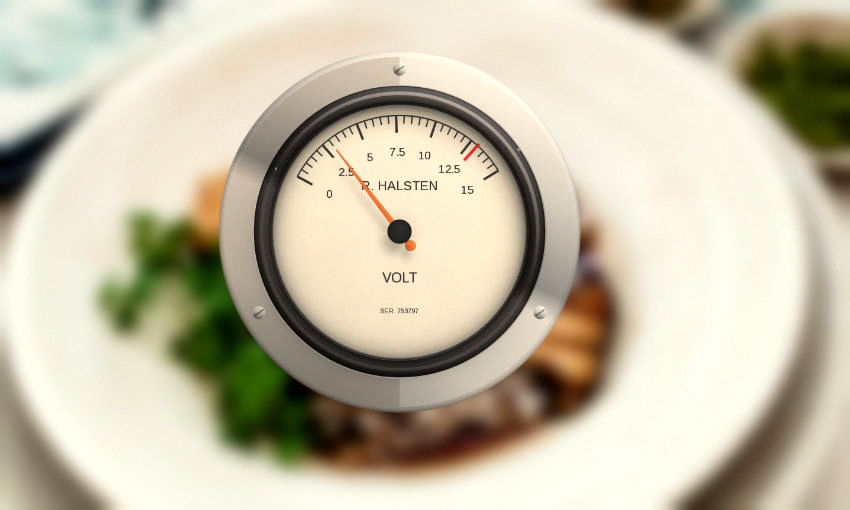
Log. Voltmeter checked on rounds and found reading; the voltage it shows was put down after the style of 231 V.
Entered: 3 V
